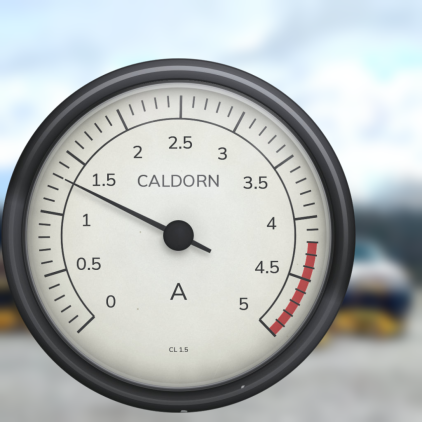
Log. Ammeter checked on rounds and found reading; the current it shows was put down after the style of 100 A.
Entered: 1.3 A
